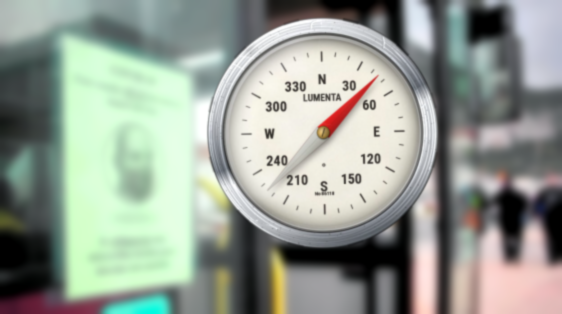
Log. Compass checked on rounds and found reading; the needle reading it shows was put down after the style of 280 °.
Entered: 45 °
